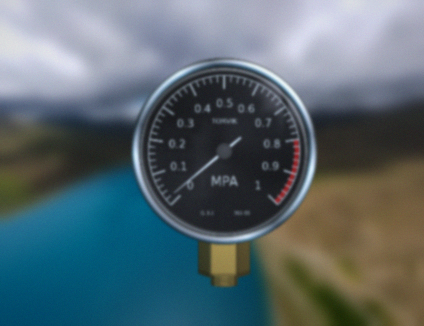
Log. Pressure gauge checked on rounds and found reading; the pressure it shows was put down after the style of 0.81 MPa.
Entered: 0.02 MPa
